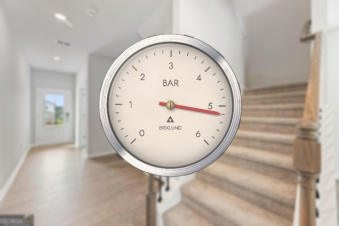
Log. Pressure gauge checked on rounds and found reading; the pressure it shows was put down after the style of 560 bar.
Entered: 5.2 bar
